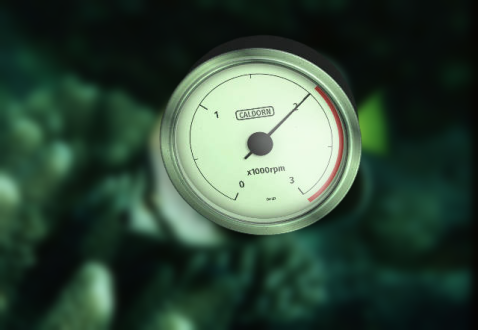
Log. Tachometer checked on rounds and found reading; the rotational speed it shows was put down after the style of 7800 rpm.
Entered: 2000 rpm
